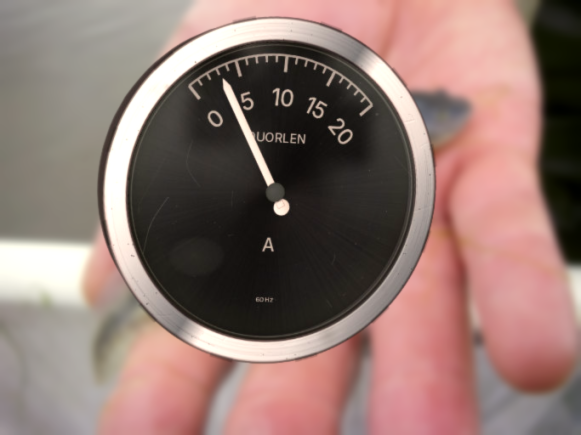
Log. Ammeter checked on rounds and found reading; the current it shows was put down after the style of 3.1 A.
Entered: 3 A
